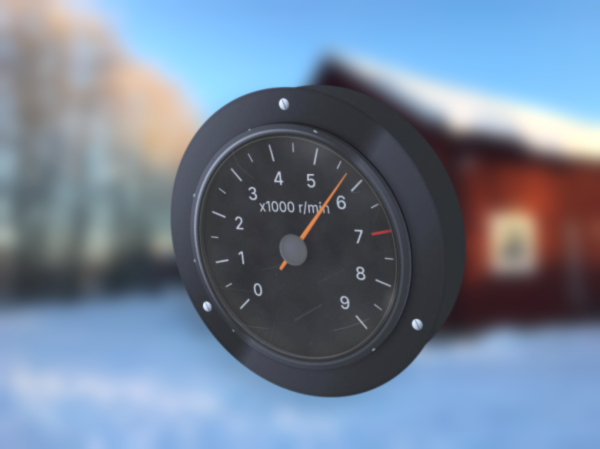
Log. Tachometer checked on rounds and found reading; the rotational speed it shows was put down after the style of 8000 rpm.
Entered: 5750 rpm
